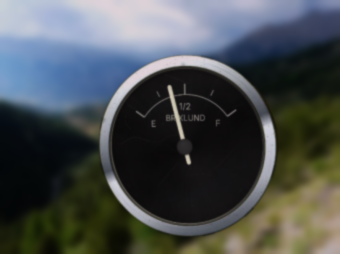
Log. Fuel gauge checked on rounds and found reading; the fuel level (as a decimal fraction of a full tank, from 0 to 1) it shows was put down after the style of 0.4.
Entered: 0.375
